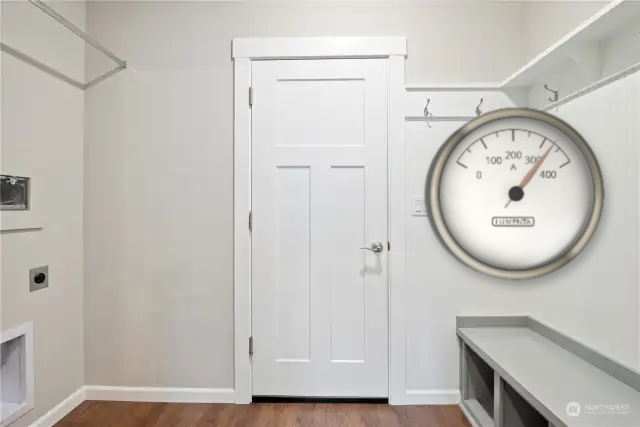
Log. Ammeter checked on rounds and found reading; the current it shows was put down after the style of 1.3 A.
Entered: 325 A
